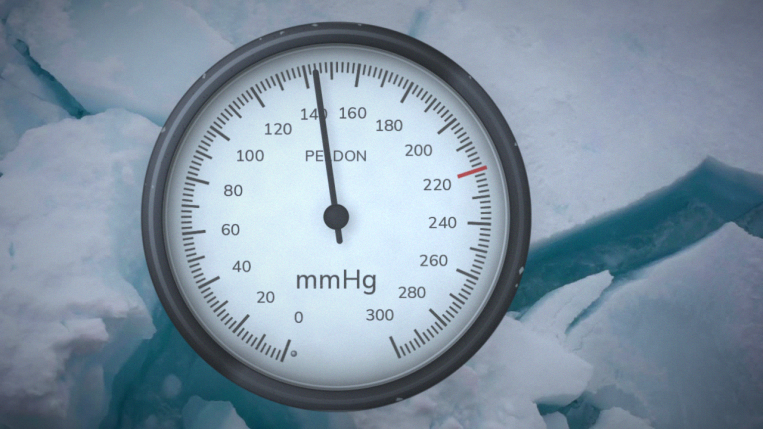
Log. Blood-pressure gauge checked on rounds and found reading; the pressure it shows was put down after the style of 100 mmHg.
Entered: 144 mmHg
